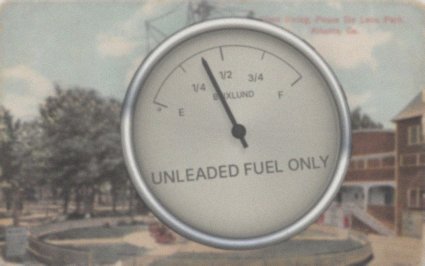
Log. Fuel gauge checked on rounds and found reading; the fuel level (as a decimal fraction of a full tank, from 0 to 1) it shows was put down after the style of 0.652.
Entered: 0.375
